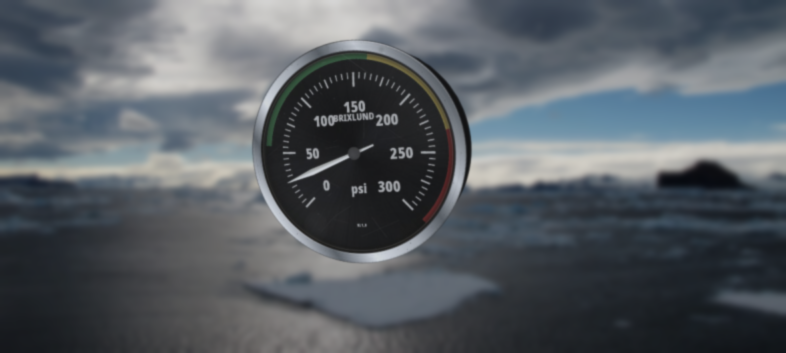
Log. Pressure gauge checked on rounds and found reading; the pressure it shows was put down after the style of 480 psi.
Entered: 25 psi
